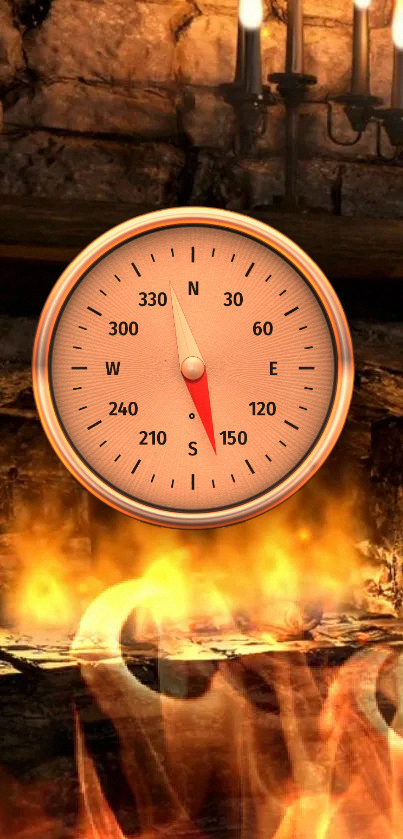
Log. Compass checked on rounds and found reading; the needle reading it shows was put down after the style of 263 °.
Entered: 165 °
